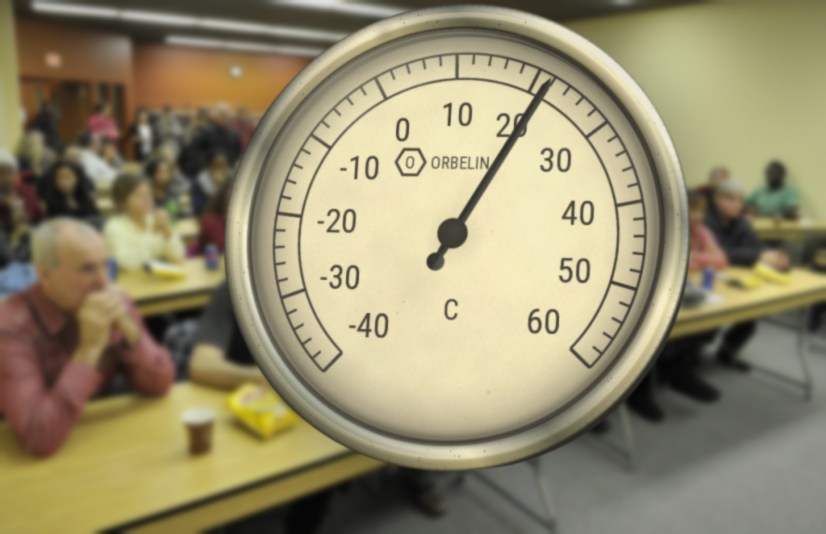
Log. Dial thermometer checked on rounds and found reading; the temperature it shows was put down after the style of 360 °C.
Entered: 22 °C
